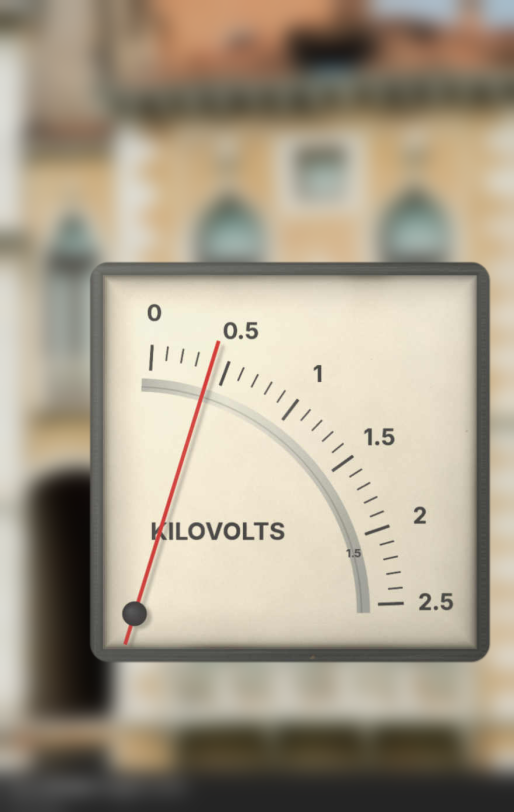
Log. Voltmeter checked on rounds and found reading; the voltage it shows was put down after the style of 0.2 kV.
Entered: 0.4 kV
